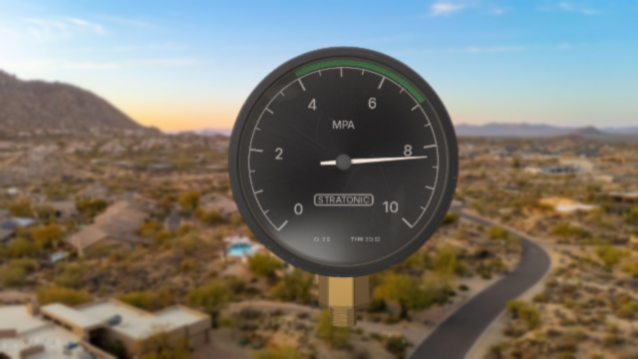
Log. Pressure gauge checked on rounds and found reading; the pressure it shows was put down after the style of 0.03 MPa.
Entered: 8.25 MPa
